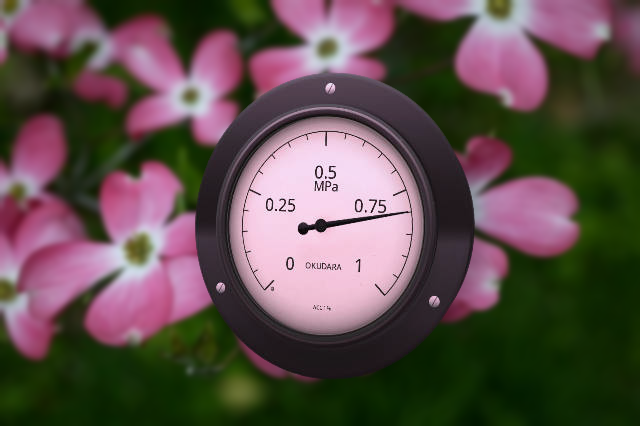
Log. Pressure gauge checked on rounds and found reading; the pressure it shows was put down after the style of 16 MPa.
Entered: 0.8 MPa
